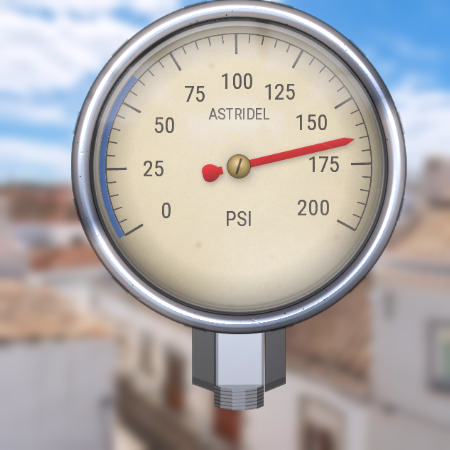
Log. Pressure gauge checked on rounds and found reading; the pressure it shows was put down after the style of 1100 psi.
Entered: 165 psi
